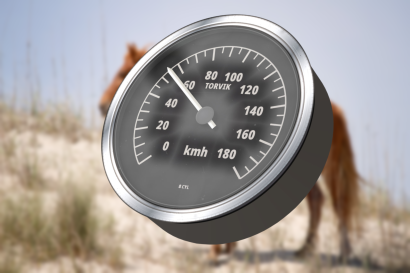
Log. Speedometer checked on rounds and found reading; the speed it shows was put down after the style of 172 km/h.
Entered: 55 km/h
